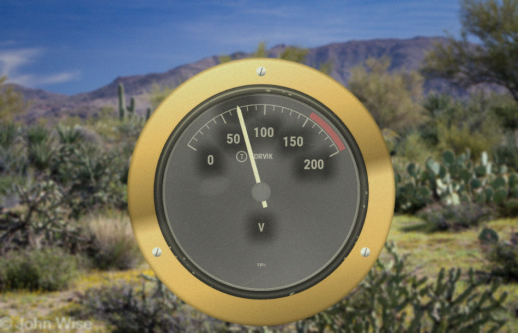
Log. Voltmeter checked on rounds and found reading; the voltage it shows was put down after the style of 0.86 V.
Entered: 70 V
